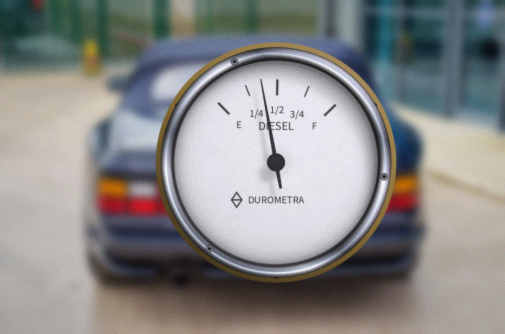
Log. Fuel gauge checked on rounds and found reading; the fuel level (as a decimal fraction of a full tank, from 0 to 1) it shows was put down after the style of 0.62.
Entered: 0.375
